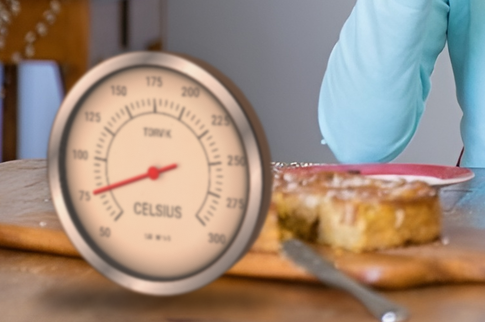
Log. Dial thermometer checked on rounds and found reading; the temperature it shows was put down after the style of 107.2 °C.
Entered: 75 °C
